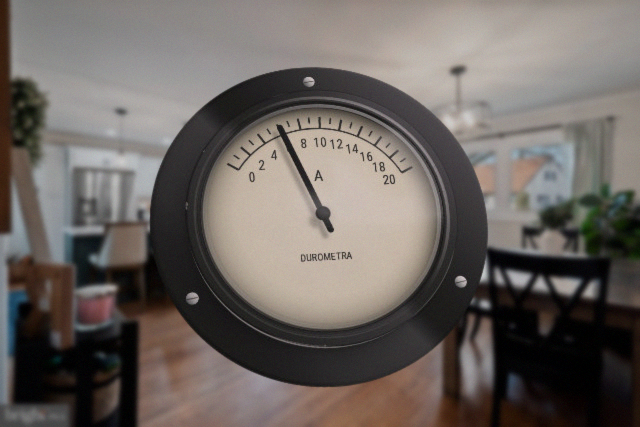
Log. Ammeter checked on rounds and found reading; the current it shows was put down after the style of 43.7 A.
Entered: 6 A
